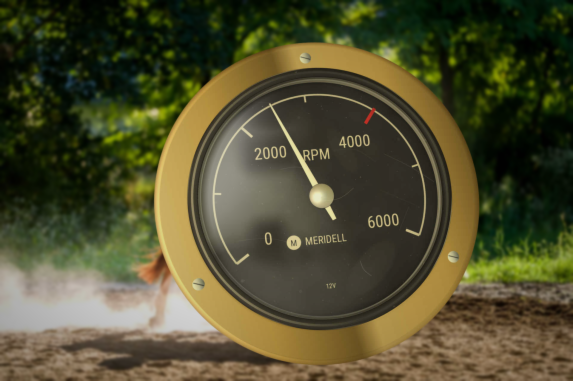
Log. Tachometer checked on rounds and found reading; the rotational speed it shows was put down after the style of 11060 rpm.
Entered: 2500 rpm
